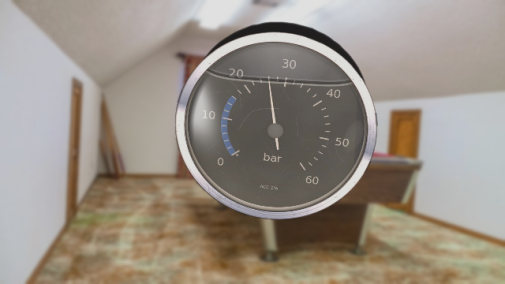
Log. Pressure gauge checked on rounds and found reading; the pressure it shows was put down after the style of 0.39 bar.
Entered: 26 bar
